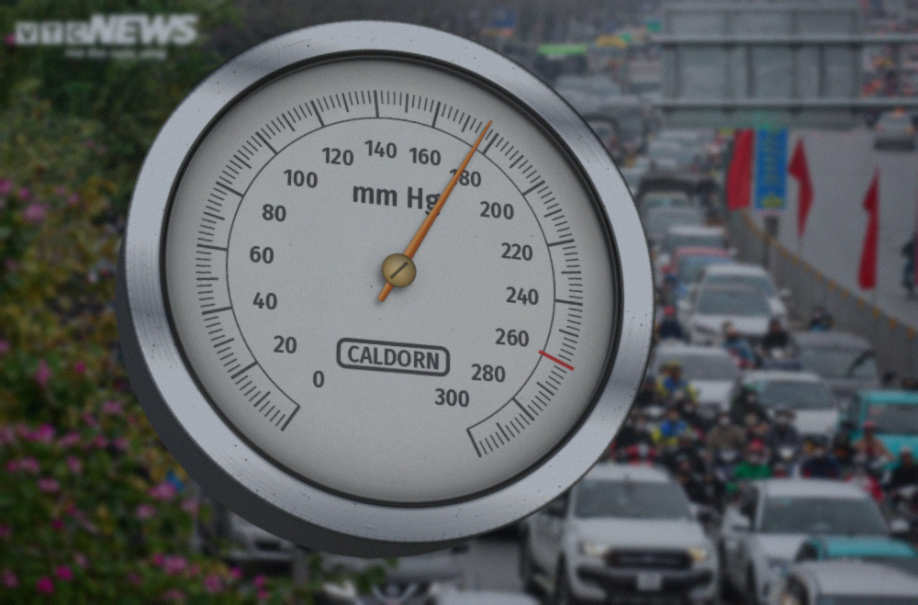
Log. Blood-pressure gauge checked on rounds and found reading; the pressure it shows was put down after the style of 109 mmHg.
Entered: 176 mmHg
